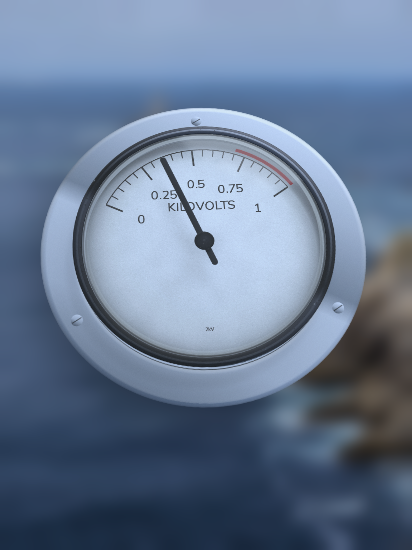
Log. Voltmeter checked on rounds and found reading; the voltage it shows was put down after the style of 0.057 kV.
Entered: 0.35 kV
